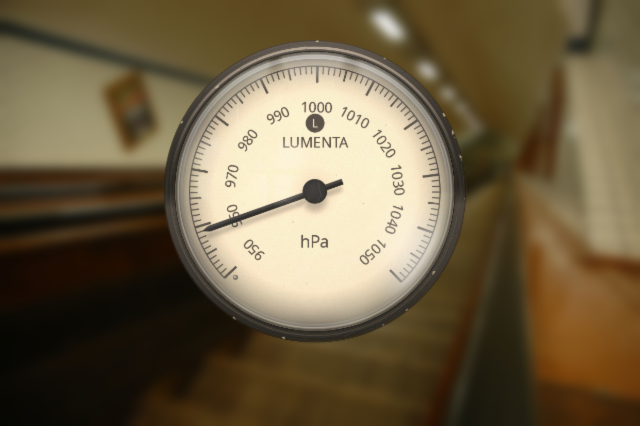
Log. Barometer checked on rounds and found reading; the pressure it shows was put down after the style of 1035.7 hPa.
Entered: 959 hPa
